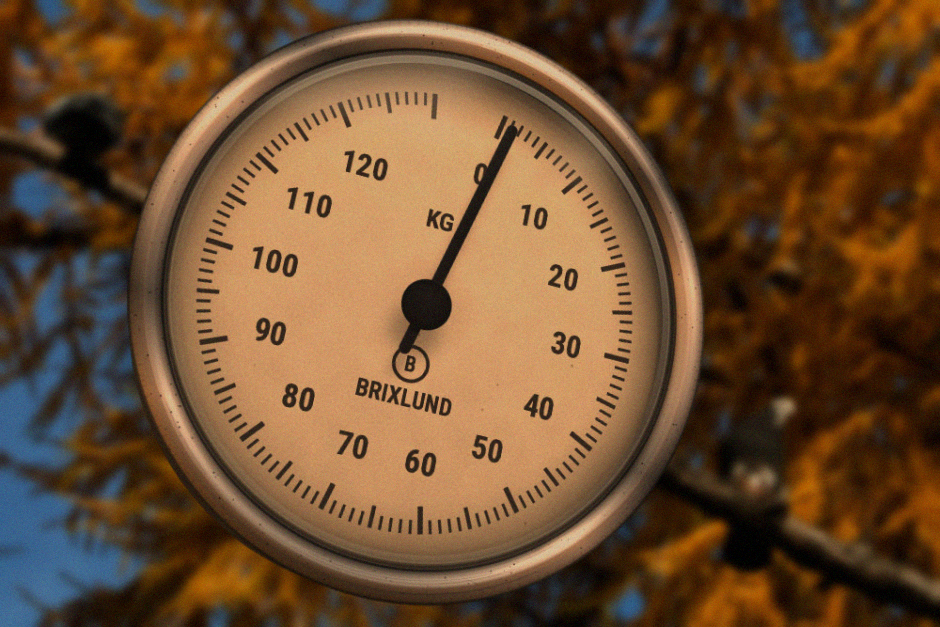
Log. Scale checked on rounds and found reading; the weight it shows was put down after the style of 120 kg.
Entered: 1 kg
